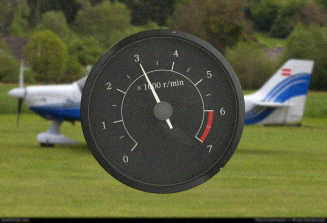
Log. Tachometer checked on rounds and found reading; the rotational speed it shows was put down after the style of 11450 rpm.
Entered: 3000 rpm
